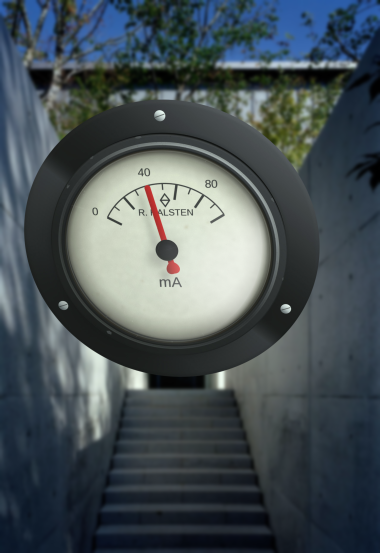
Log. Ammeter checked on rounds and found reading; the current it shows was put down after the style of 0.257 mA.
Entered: 40 mA
